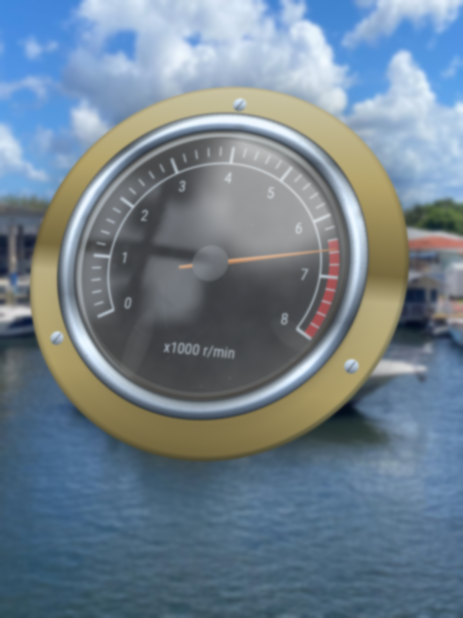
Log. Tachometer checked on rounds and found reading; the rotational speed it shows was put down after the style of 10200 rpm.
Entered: 6600 rpm
